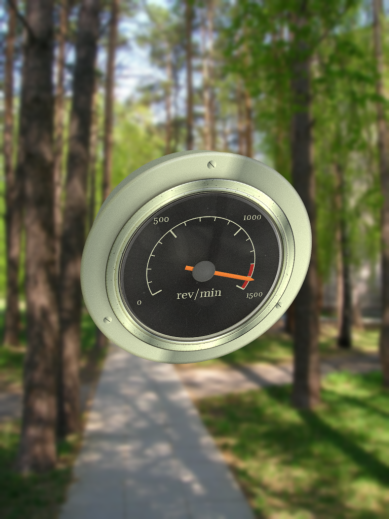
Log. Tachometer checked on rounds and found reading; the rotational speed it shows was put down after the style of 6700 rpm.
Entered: 1400 rpm
